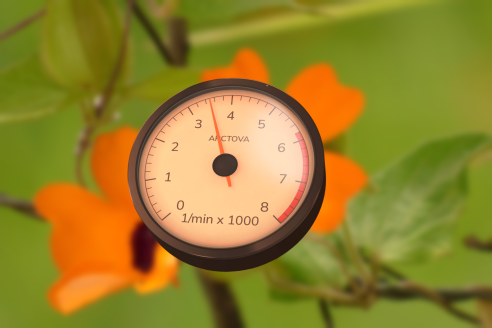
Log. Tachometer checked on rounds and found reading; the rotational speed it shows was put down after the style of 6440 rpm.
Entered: 3500 rpm
